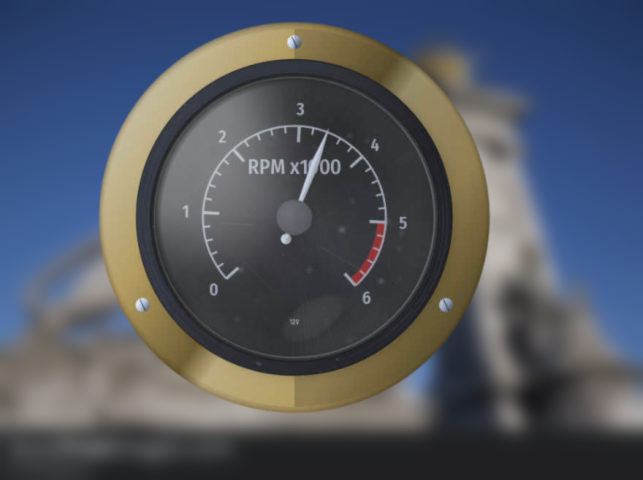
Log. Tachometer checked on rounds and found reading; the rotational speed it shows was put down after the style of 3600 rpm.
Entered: 3400 rpm
